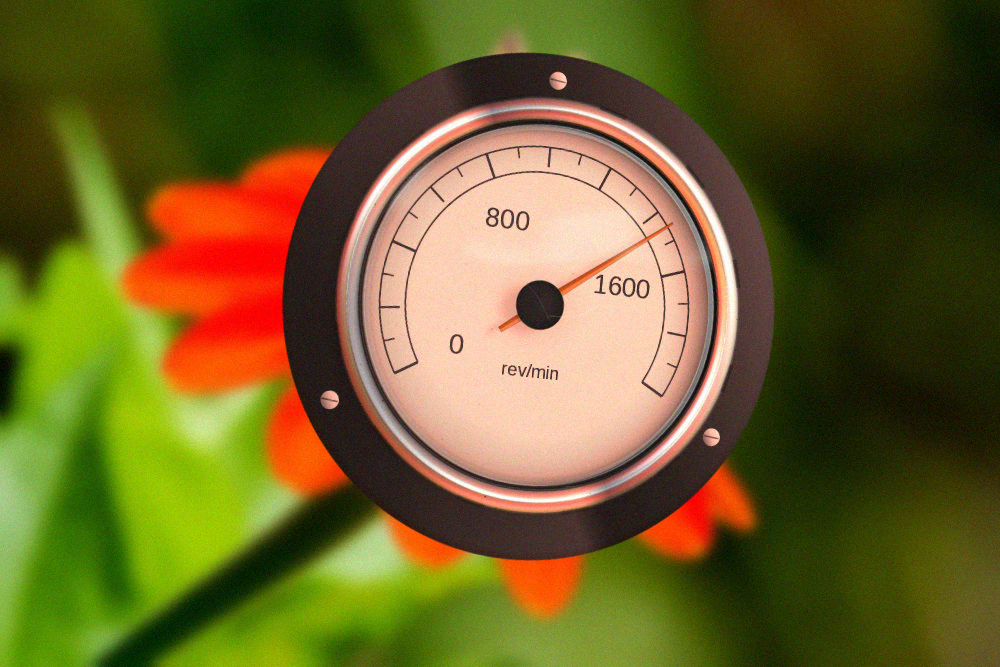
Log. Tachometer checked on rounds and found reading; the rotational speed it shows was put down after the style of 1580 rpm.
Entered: 1450 rpm
